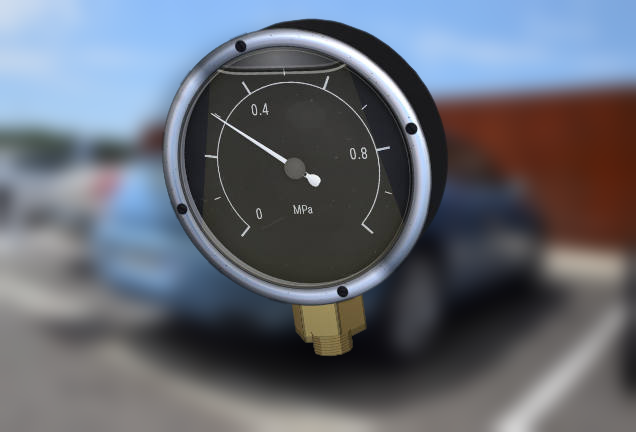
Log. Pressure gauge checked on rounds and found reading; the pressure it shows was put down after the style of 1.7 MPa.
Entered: 0.3 MPa
